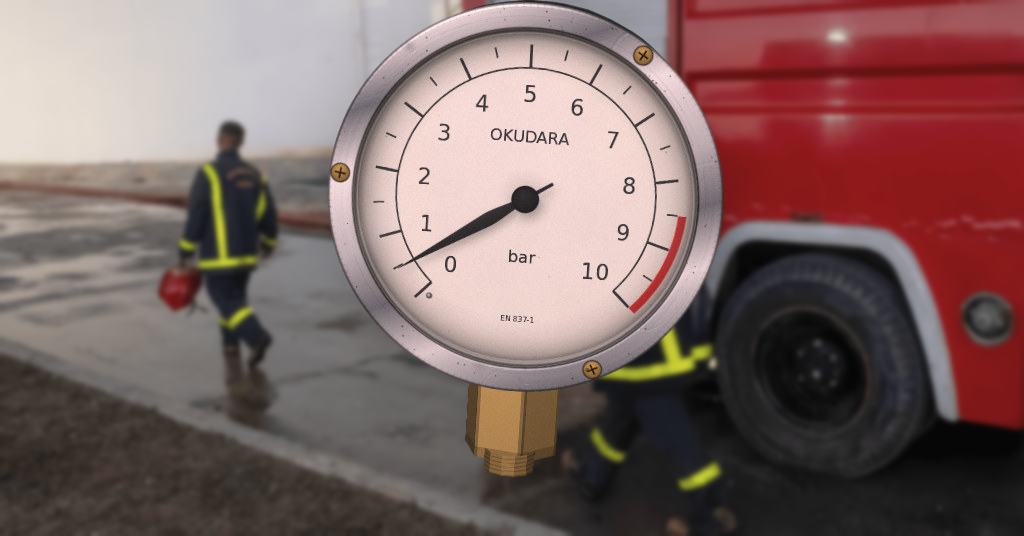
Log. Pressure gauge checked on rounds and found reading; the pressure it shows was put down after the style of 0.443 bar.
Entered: 0.5 bar
